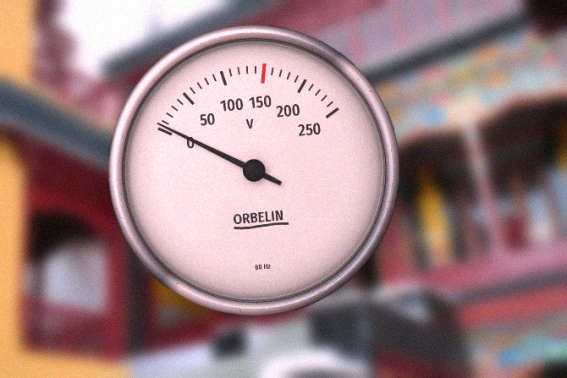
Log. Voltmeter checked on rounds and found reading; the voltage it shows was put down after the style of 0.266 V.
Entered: 5 V
